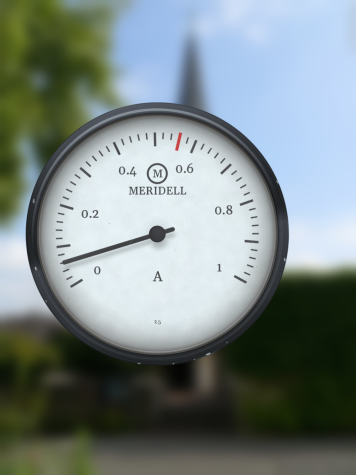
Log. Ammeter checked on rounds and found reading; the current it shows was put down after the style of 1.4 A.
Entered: 0.06 A
